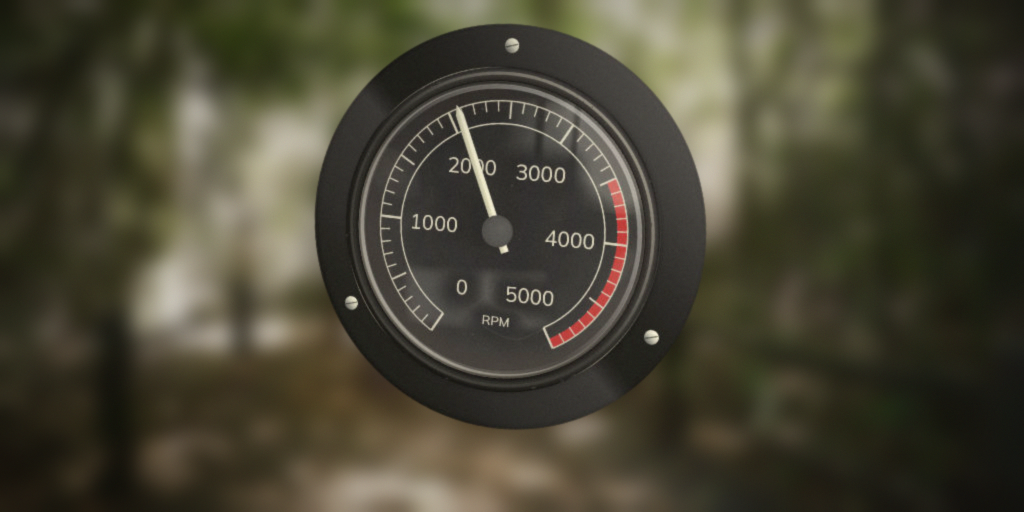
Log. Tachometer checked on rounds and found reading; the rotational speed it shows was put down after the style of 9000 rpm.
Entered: 2100 rpm
